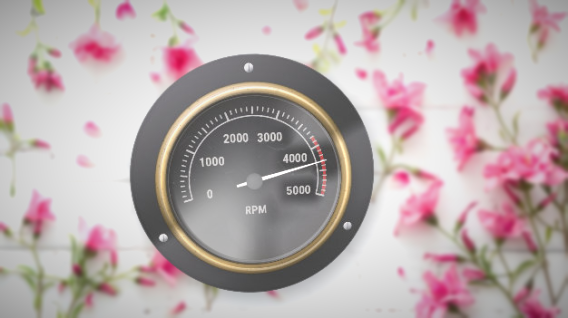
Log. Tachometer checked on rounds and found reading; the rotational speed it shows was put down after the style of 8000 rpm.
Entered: 4300 rpm
